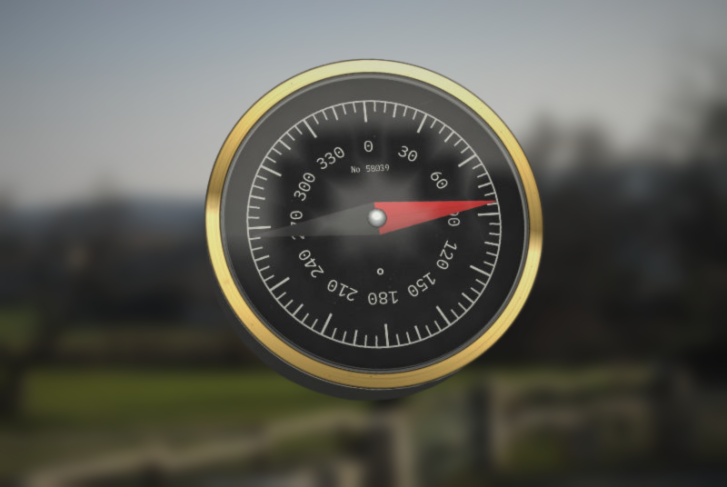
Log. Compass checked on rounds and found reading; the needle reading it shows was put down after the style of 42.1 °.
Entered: 85 °
